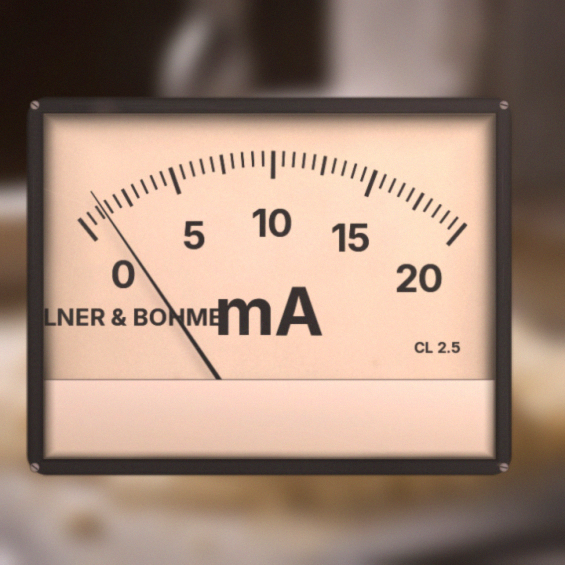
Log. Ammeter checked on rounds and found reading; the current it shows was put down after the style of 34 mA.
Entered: 1.25 mA
